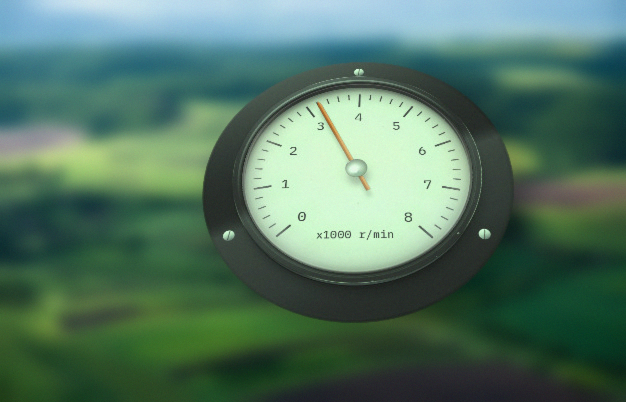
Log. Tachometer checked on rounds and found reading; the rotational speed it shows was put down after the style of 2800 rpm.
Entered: 3200 rpm
